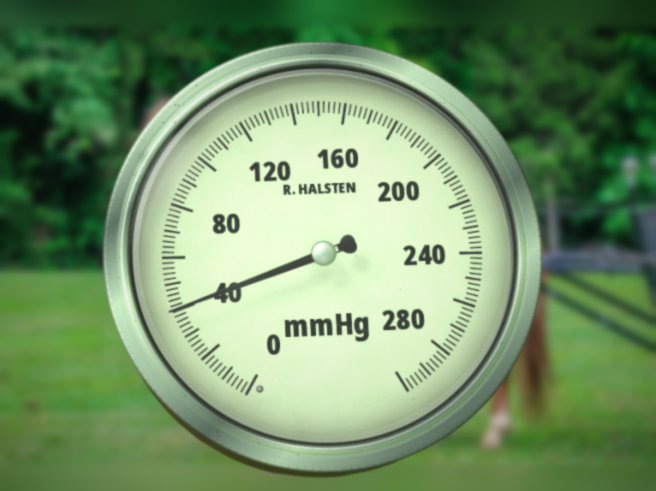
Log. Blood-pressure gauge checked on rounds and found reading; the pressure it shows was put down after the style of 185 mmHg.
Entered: 40 mmHg
